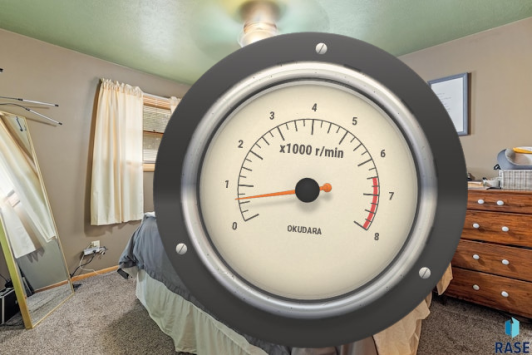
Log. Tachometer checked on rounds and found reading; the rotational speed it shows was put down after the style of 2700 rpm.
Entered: 625 rpm
